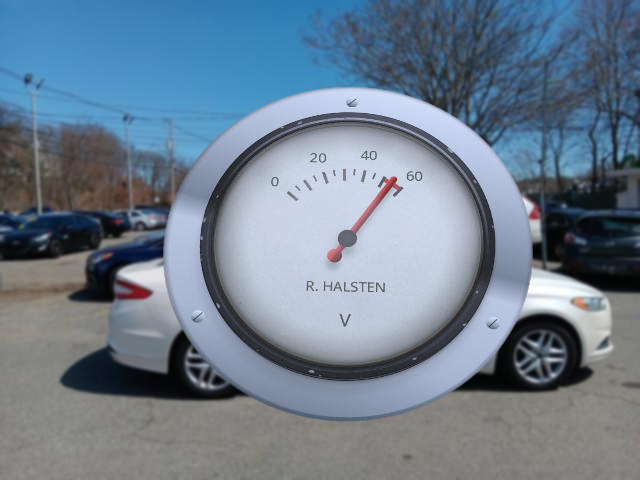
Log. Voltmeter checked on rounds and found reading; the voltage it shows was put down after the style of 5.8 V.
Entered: 55 V
